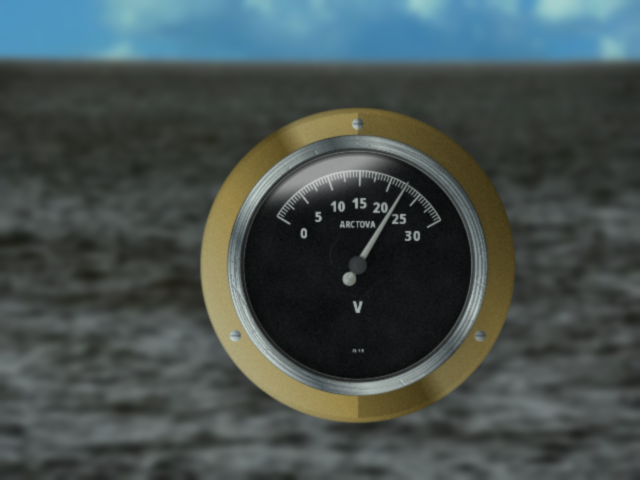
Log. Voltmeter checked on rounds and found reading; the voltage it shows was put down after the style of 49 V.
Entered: 22.5 V
